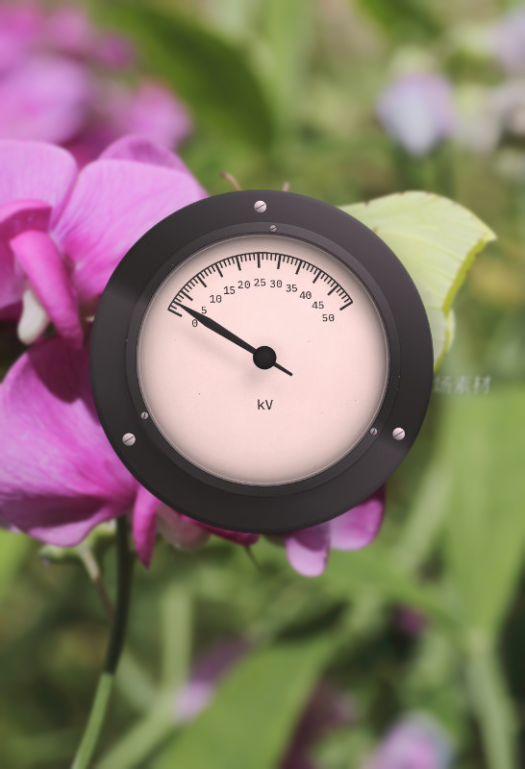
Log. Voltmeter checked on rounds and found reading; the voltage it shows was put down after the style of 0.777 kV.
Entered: 2 kV
